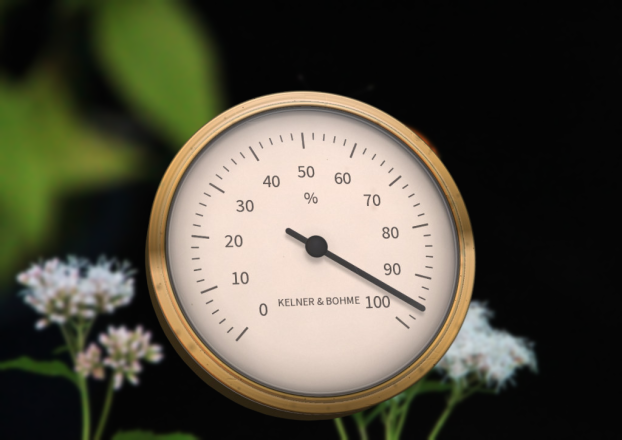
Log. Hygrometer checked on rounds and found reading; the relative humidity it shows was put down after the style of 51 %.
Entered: 96 %
